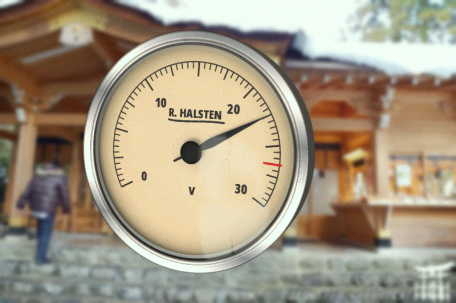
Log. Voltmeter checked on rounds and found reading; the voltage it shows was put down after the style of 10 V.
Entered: 22.5 V
